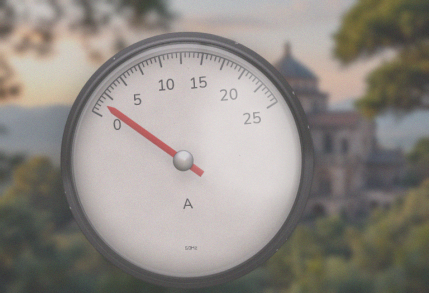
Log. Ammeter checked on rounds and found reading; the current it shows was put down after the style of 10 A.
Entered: 1.5 A
